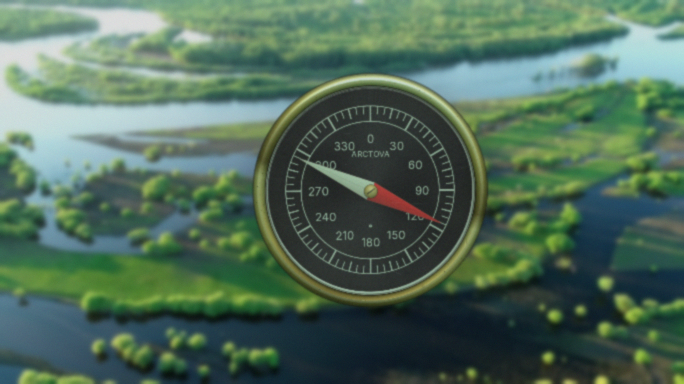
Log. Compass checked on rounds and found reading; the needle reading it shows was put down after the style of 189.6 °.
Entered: 115 °
